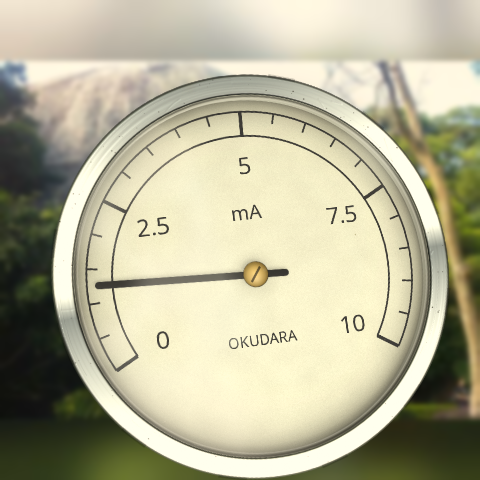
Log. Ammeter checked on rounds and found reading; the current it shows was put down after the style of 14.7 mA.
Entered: 1.25 mA
